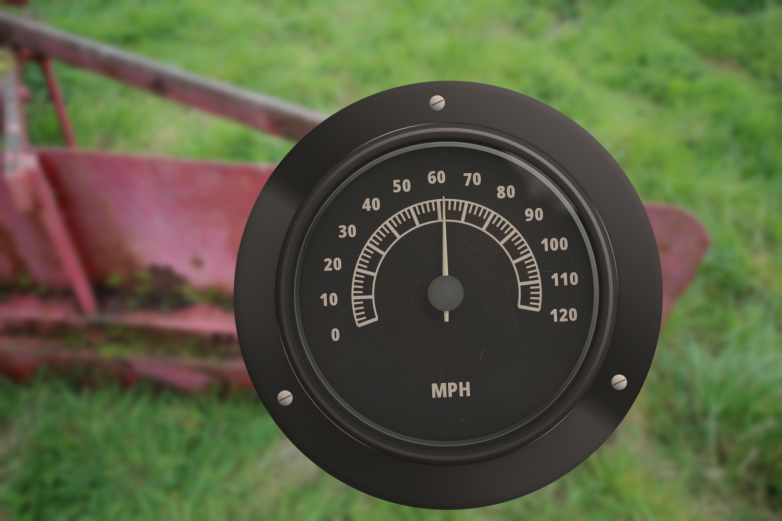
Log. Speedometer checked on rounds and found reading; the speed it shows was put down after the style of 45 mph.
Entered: 62 mph
